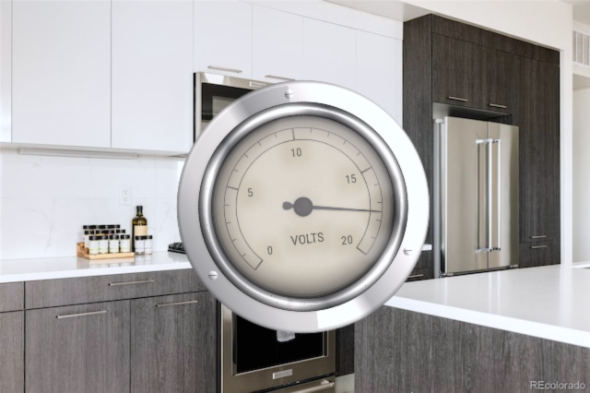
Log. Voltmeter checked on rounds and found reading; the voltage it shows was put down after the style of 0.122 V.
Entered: 17.5 V
